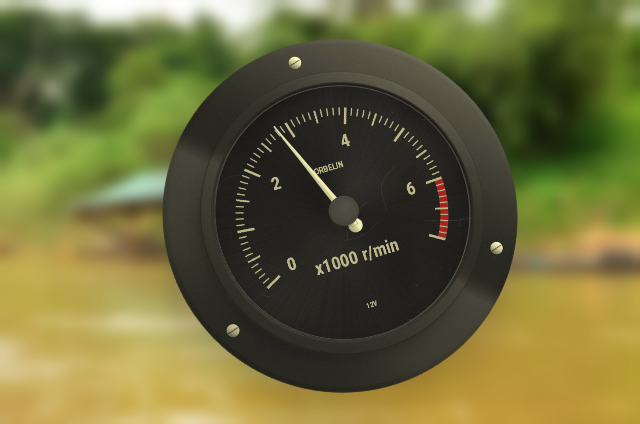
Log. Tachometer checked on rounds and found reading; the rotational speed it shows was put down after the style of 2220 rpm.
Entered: 2800 rpm
